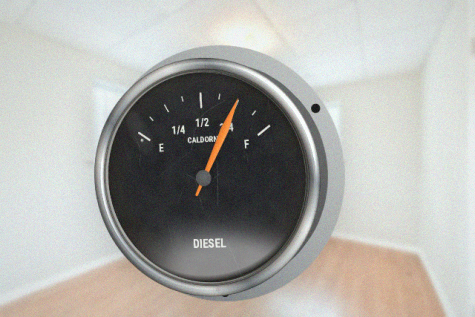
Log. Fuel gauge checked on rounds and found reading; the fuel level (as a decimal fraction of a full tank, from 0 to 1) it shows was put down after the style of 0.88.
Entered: 0.75
